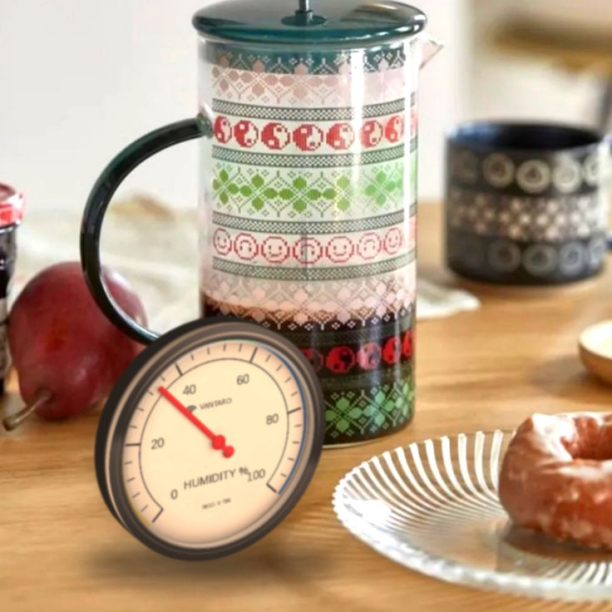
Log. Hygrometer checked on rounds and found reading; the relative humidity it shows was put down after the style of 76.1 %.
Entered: 34 %
